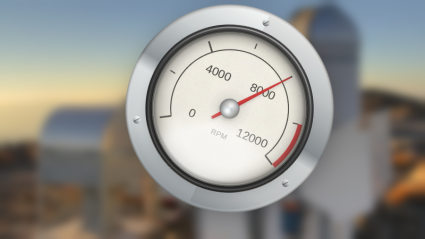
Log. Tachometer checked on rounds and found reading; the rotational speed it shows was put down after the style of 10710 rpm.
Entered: 8000 rpm
